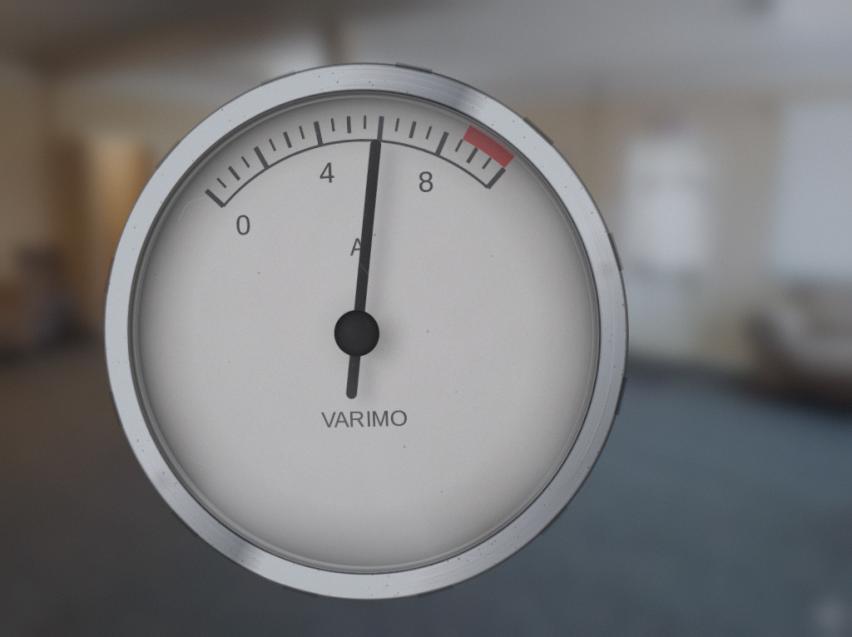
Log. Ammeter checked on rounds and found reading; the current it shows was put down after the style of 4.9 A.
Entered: 6 A
